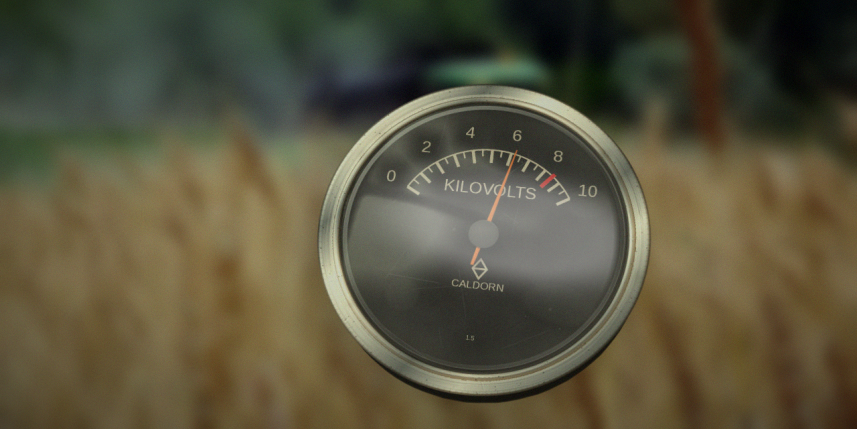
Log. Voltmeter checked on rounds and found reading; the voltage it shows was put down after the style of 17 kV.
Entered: 6.25 kV
